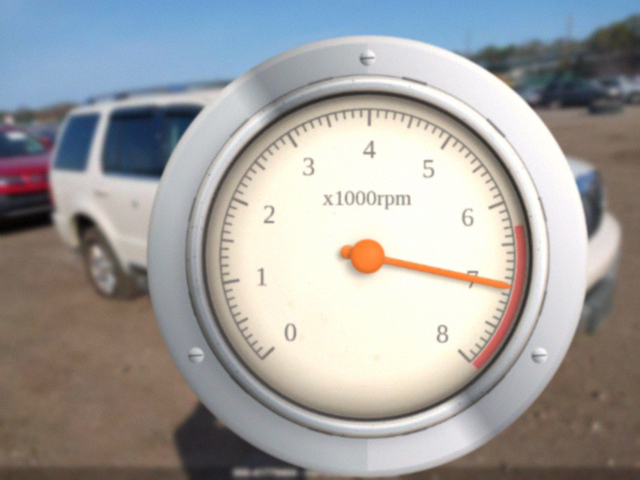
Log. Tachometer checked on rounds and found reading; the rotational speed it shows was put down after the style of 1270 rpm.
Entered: 7000 rpm
